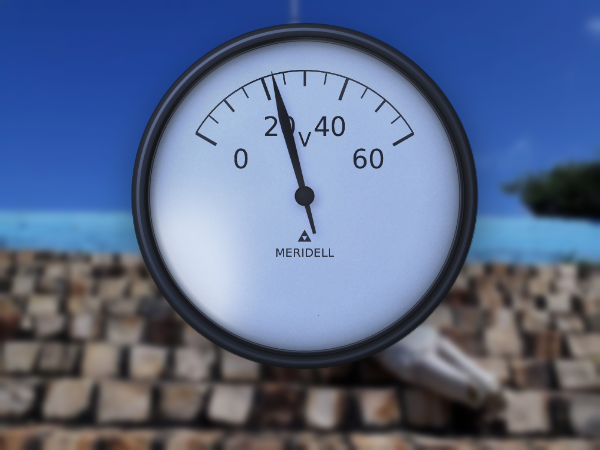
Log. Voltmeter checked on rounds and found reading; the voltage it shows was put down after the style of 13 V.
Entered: 22.5 V
